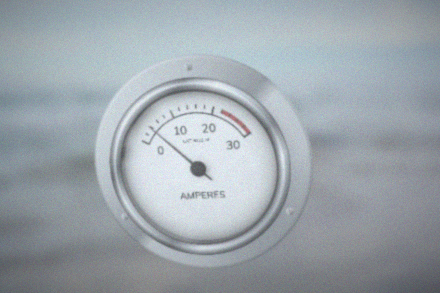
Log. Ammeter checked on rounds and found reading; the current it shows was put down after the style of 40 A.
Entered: 4 A
